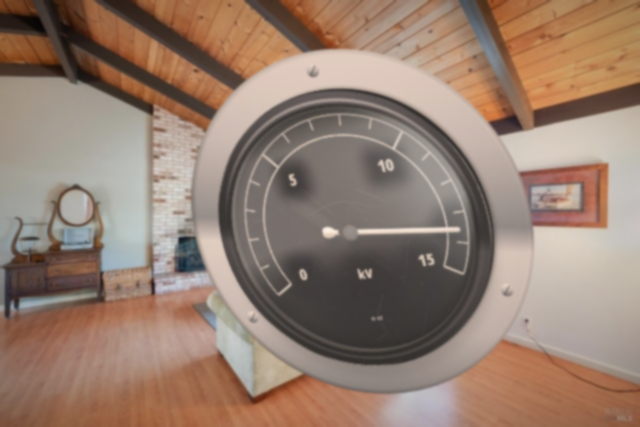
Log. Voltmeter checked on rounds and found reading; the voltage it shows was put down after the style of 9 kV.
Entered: 13.5 kV
